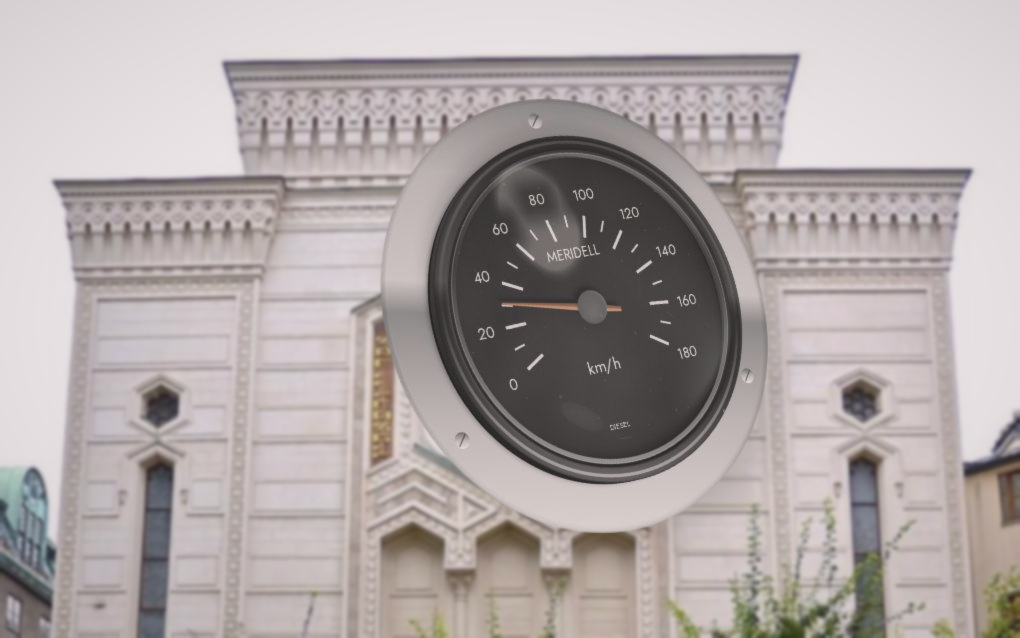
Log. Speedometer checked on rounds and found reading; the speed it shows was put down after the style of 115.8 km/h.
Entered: 30 km/h
